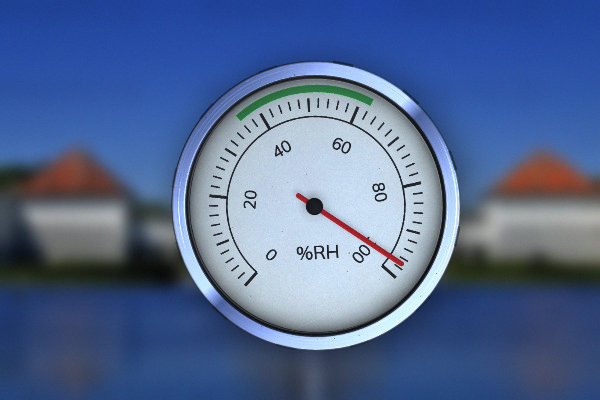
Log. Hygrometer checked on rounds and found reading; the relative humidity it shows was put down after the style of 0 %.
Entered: 97 %
